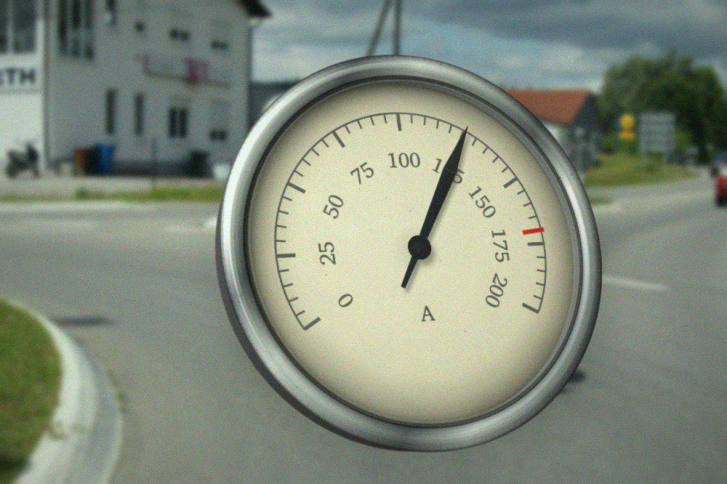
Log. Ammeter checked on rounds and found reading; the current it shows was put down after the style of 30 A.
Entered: 125 A
